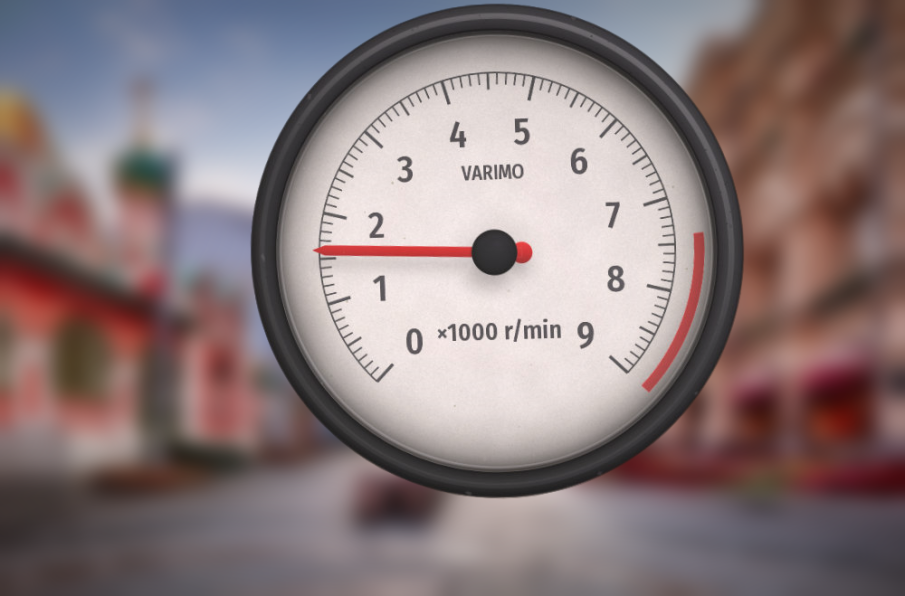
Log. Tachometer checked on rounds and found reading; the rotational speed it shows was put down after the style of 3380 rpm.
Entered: 1600 rpm
